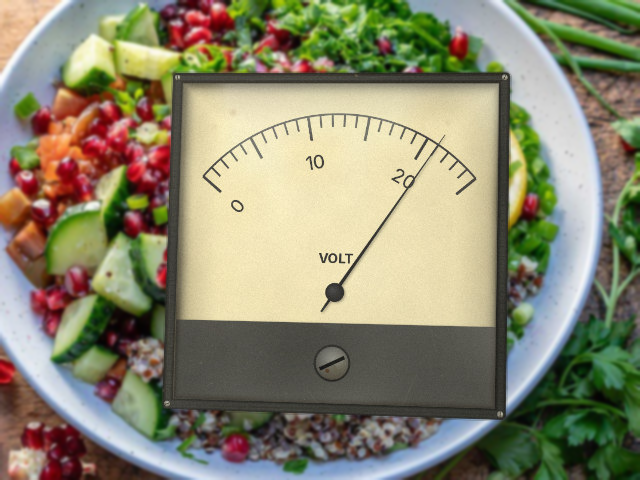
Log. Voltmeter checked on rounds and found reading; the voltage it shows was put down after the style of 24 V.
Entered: 21 V
